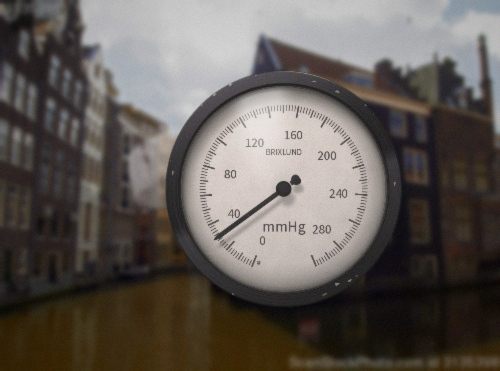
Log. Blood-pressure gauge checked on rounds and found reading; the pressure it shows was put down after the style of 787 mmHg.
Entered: 30 mmHg
